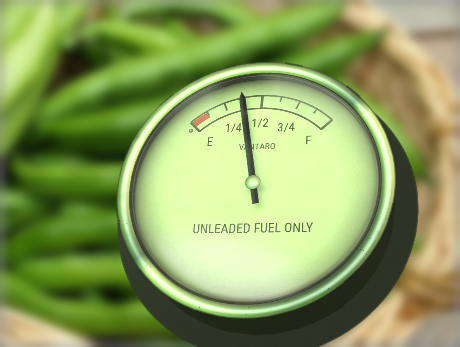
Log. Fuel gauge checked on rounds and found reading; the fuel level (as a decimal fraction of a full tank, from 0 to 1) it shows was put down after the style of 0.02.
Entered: 0.375
